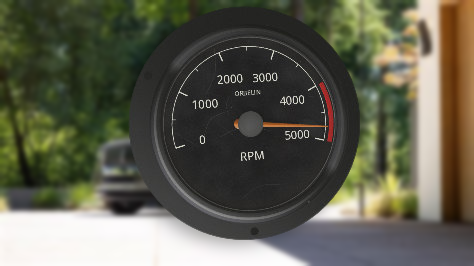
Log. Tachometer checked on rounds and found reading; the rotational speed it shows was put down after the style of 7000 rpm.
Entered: 4750 rpm
